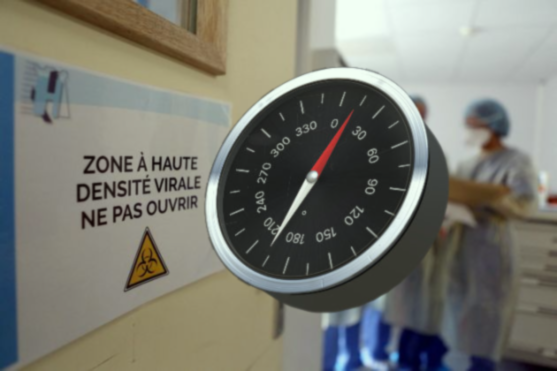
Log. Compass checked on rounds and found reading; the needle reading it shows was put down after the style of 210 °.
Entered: 15 °
